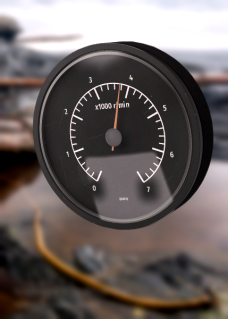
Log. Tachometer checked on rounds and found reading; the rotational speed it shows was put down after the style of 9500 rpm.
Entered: 3800 rpm
